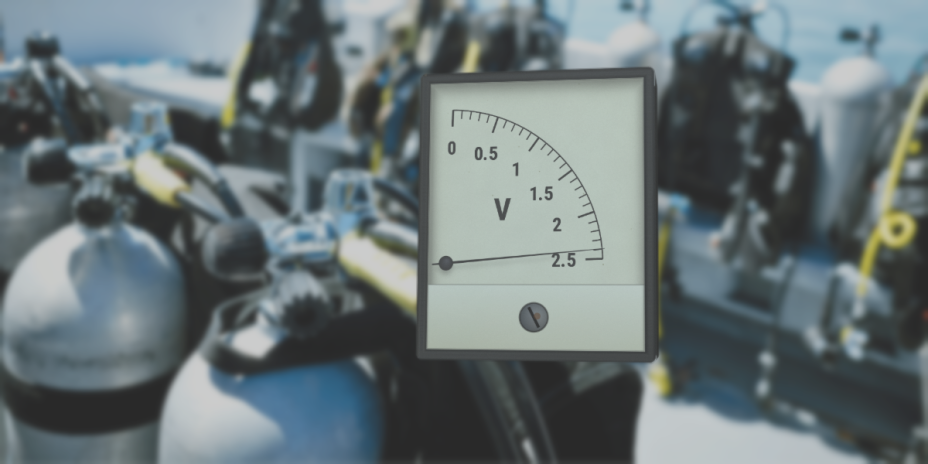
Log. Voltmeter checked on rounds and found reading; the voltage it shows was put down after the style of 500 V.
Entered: 2.4 V
